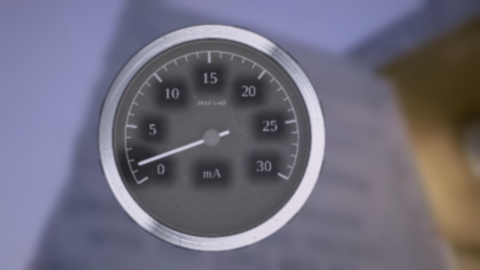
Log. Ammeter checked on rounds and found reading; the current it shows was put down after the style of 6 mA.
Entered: 1.5 mA
